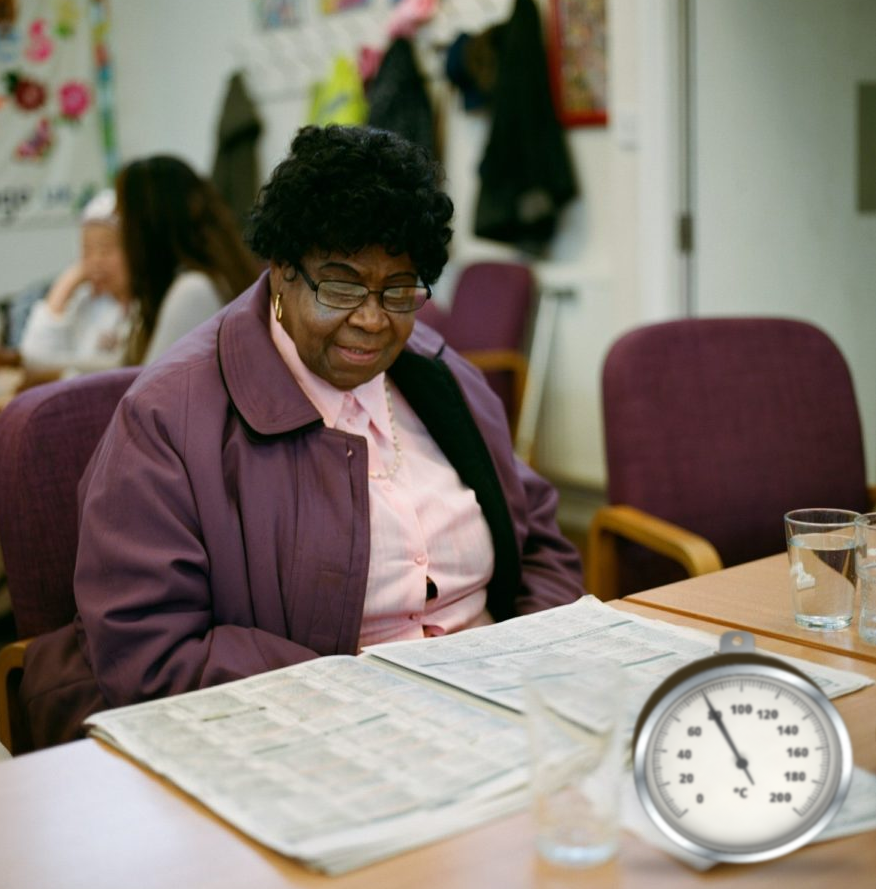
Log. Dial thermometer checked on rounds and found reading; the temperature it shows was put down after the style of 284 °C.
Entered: 80 °C
